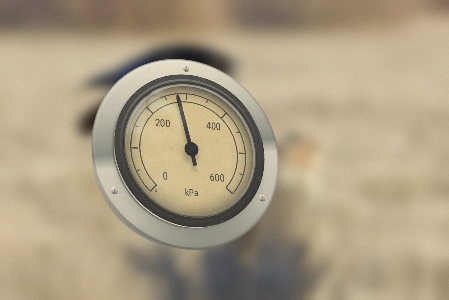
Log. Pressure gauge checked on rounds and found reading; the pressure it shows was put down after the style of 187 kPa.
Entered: 275 kPa
